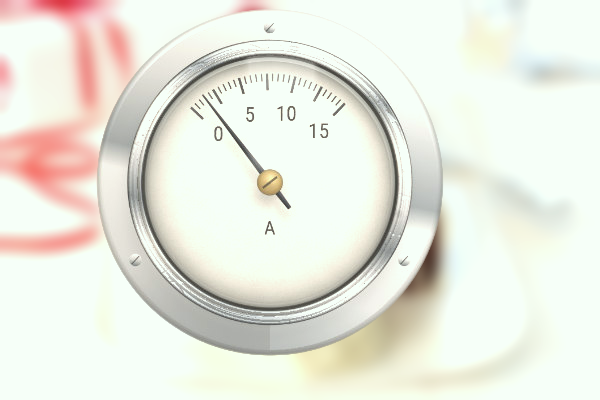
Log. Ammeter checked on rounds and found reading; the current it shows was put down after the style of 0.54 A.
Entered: 1.5 A
